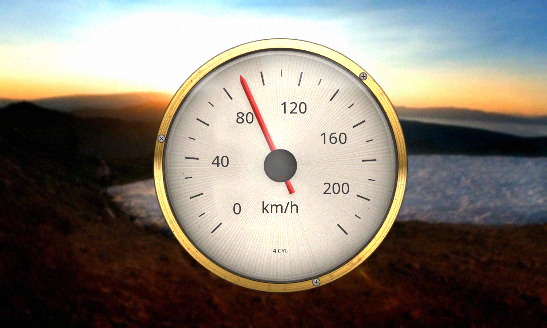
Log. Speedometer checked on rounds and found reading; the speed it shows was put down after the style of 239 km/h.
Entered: 90 km/h
